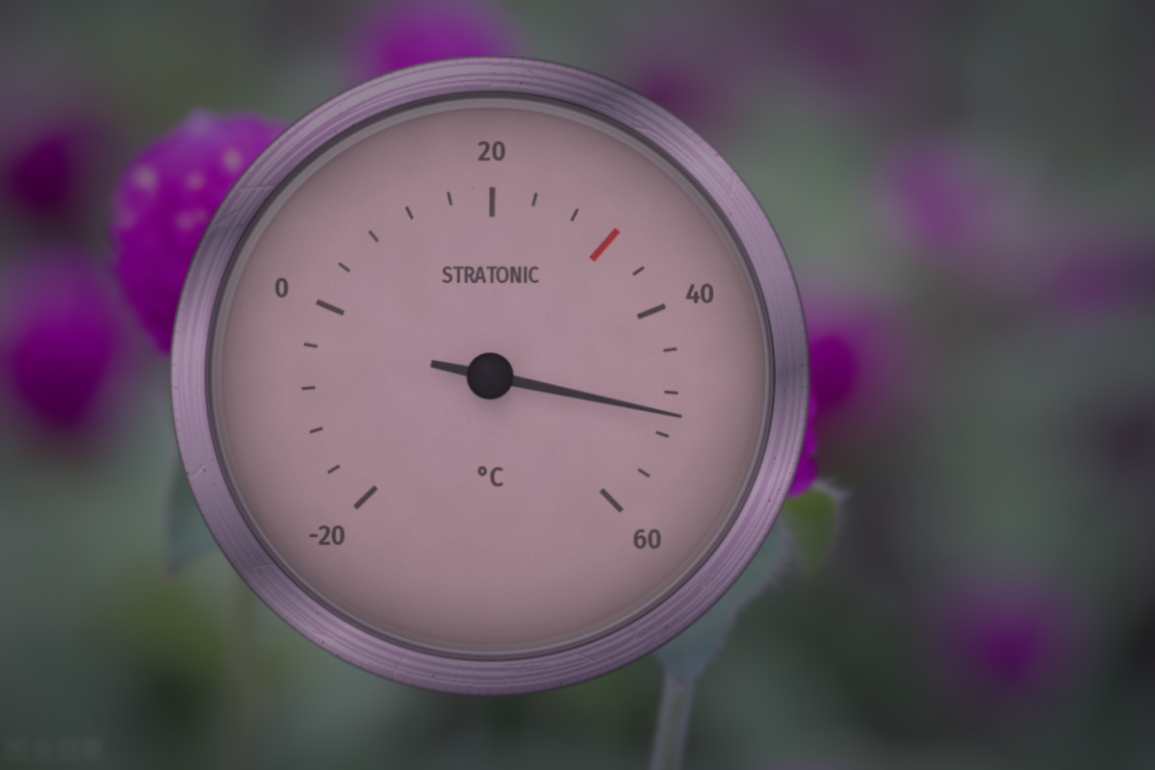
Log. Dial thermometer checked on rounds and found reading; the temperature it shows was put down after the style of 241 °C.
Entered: 50 °C
